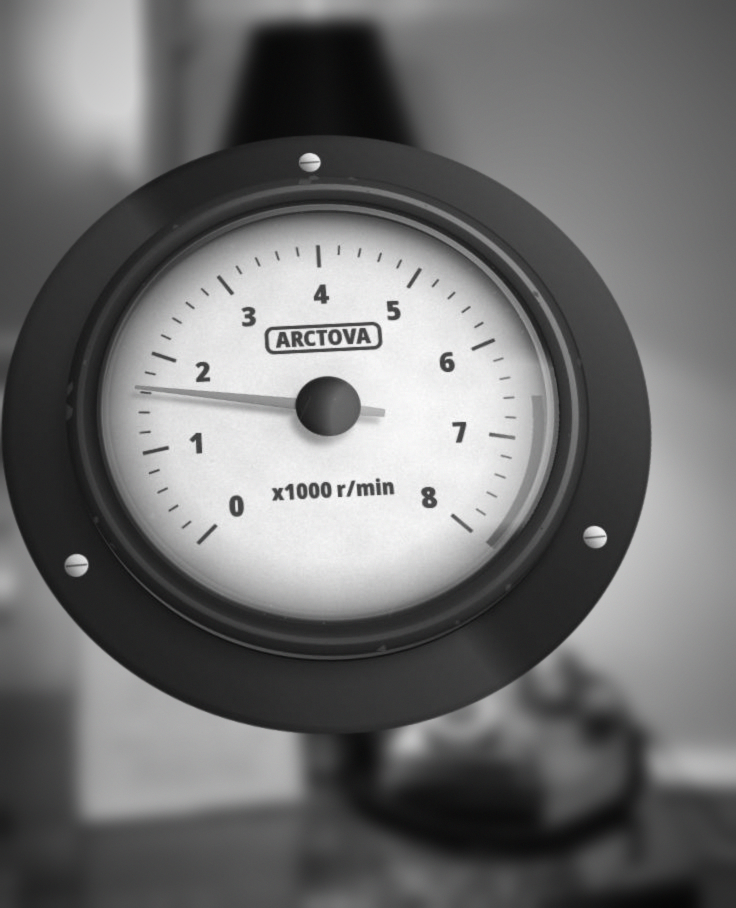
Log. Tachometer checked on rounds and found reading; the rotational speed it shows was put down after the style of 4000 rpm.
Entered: 1600 rpm
